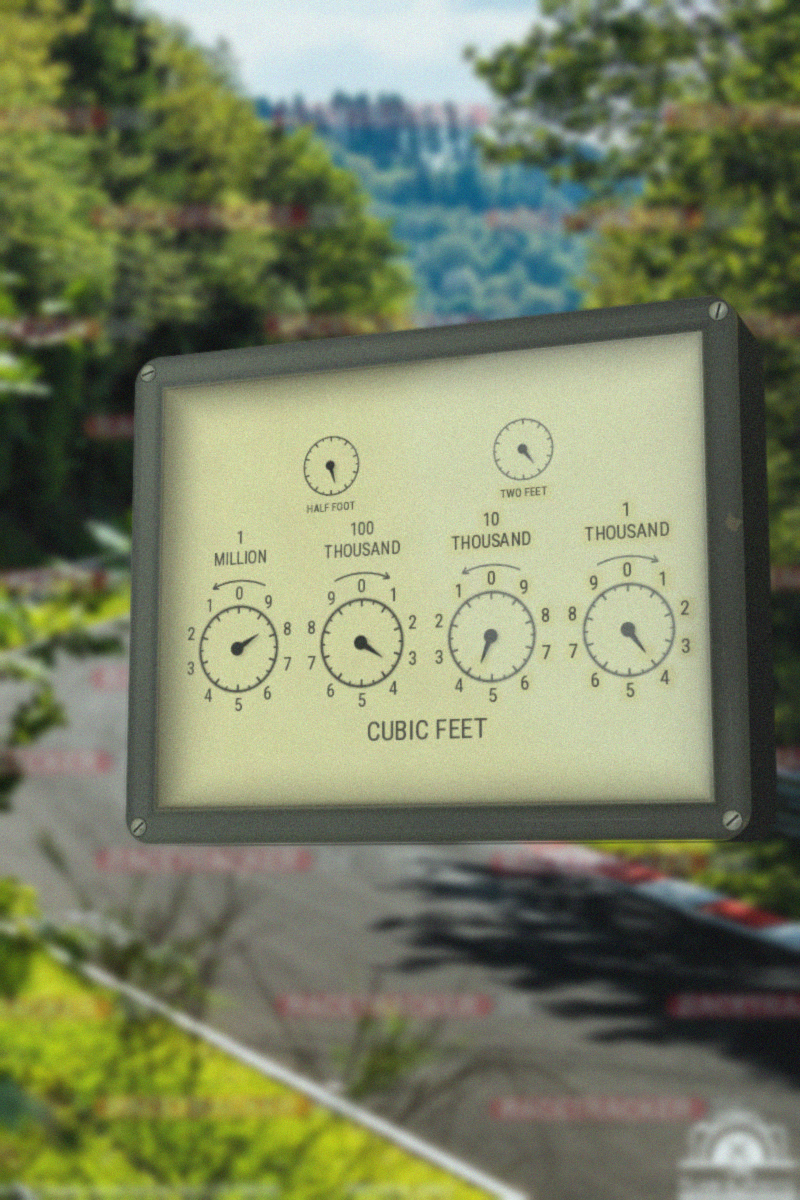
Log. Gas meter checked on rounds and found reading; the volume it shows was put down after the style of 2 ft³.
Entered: 834400 ft³
